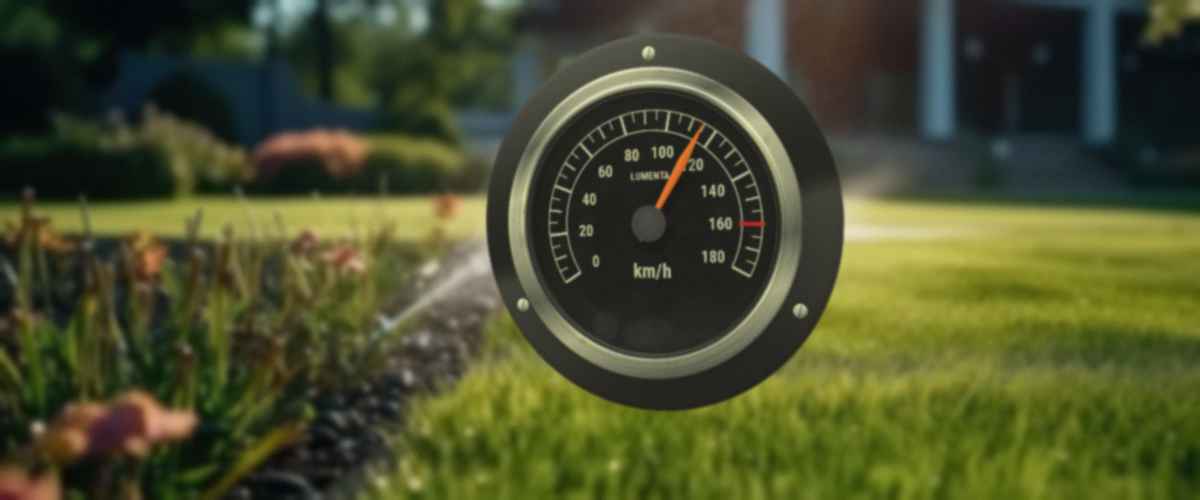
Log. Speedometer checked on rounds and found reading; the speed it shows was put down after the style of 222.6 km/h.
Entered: 115 km/h
